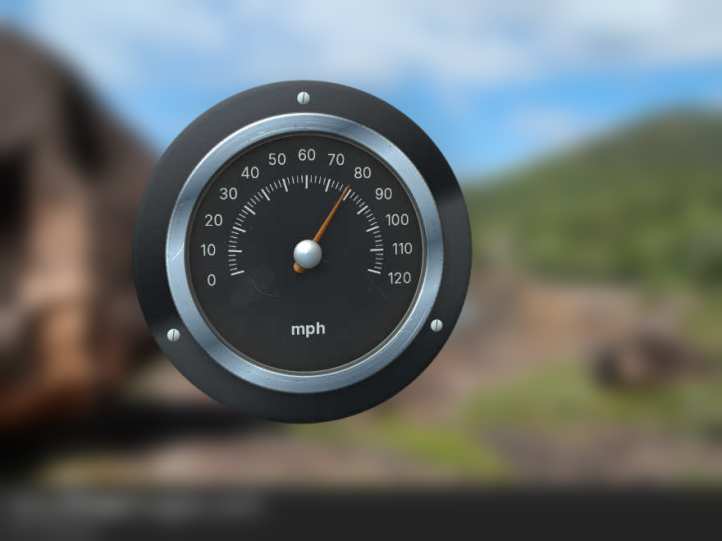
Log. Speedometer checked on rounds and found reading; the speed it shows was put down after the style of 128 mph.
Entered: 78 mph
